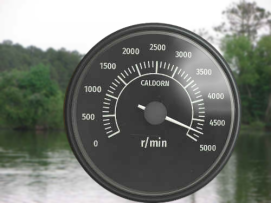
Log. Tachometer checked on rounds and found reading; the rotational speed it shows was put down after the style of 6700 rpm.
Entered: 4800 rpm
